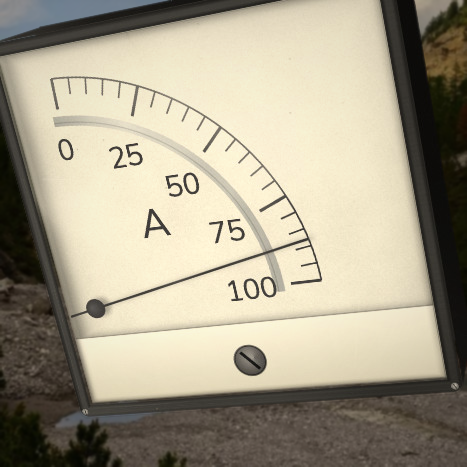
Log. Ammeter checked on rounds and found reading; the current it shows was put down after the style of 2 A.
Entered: 87.5 A
